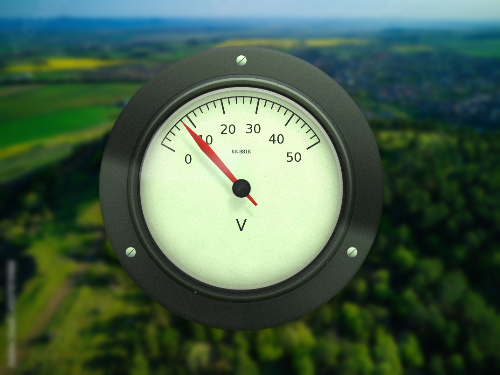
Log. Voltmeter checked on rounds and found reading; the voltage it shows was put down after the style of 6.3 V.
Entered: 8 V
